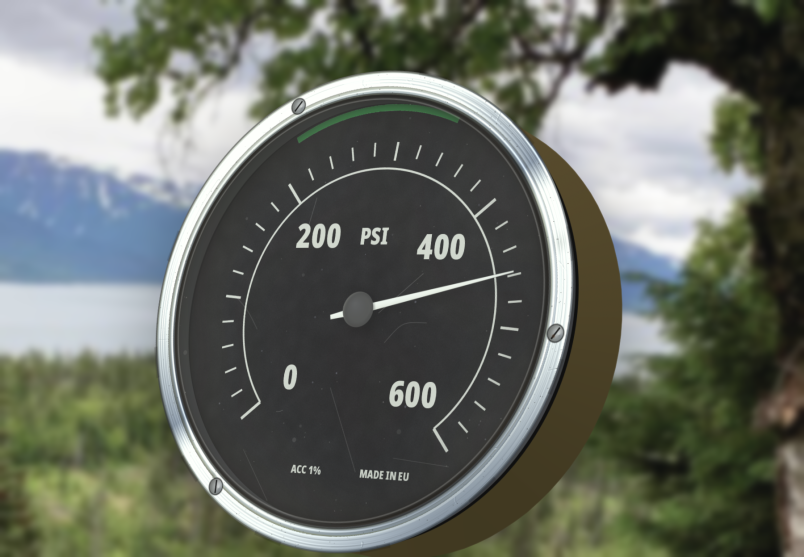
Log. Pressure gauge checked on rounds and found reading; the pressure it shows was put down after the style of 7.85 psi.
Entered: 460 psi
